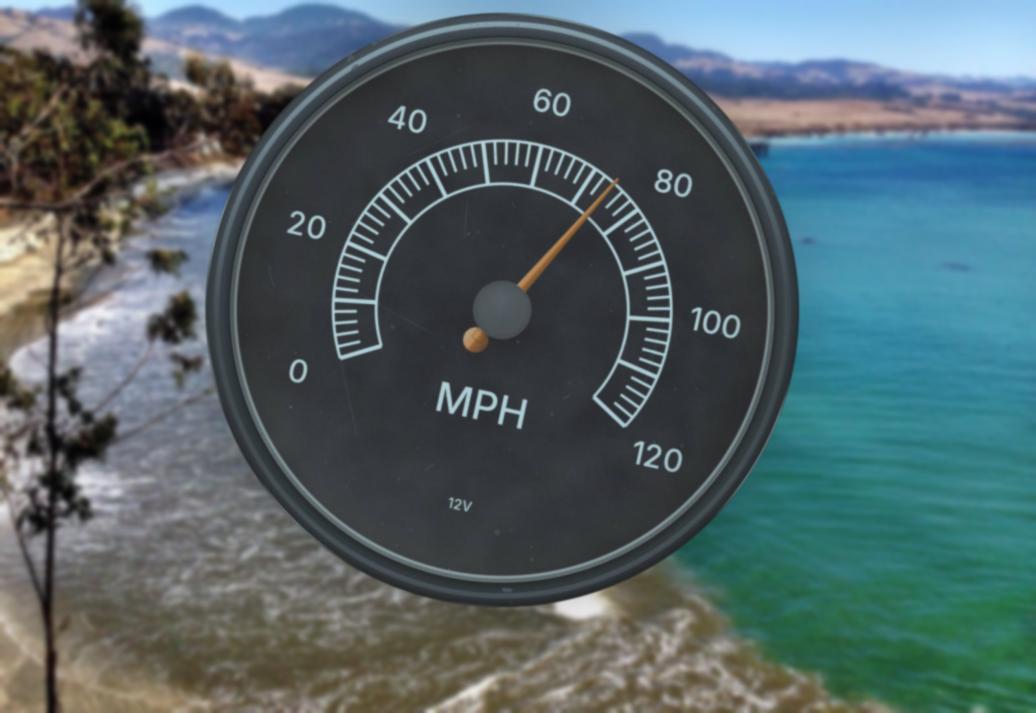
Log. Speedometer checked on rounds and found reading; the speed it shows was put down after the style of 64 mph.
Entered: 74 mph
